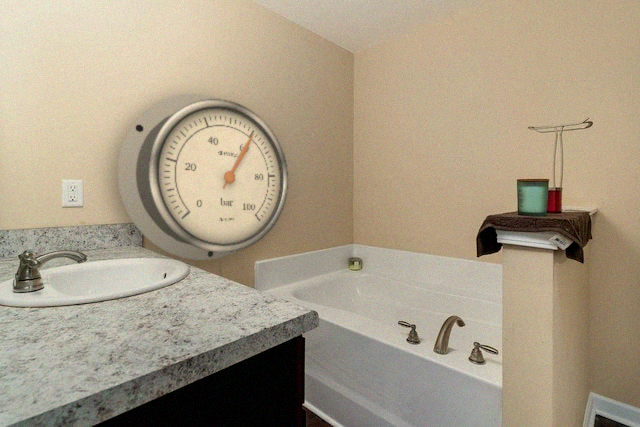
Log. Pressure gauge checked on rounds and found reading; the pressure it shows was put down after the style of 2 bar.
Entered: 60 bar
